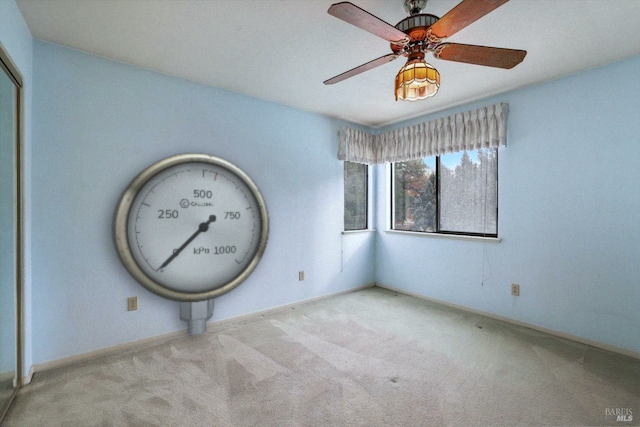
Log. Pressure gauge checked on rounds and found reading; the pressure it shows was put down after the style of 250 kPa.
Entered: 0 kPa
